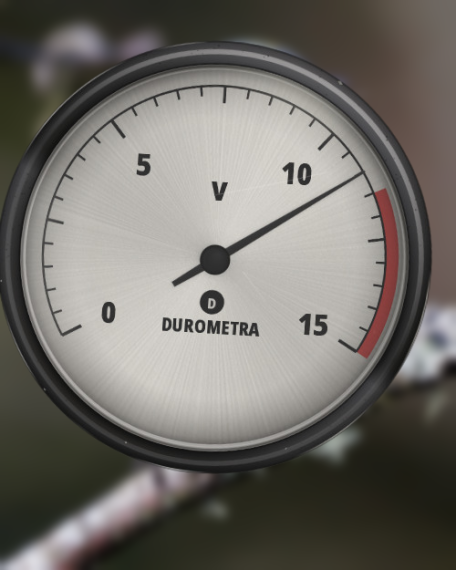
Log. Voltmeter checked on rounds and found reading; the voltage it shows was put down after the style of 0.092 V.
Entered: 11 V
